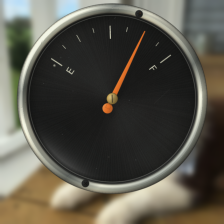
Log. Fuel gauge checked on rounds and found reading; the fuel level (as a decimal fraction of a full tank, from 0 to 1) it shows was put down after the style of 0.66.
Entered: 0.75
